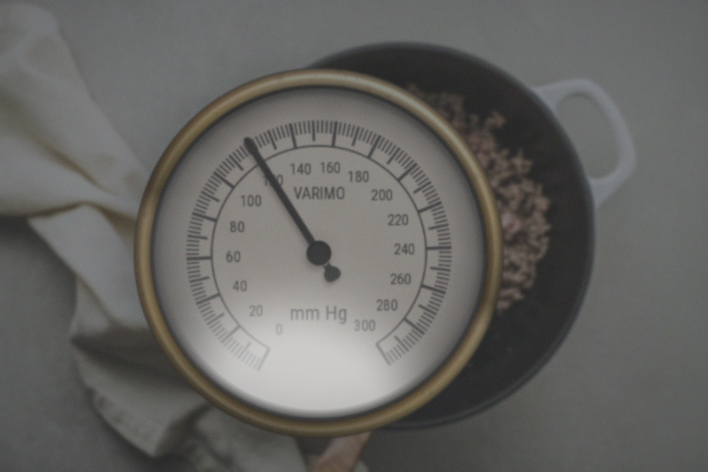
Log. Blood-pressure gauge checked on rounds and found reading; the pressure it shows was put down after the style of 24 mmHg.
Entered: 120 mmHg
